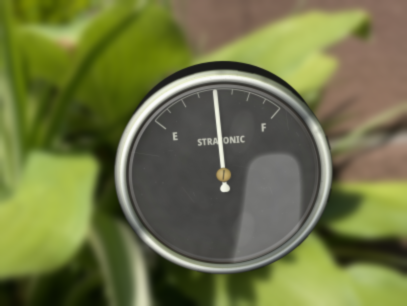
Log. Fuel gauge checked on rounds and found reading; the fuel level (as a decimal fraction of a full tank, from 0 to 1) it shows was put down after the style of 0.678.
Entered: 0.5
